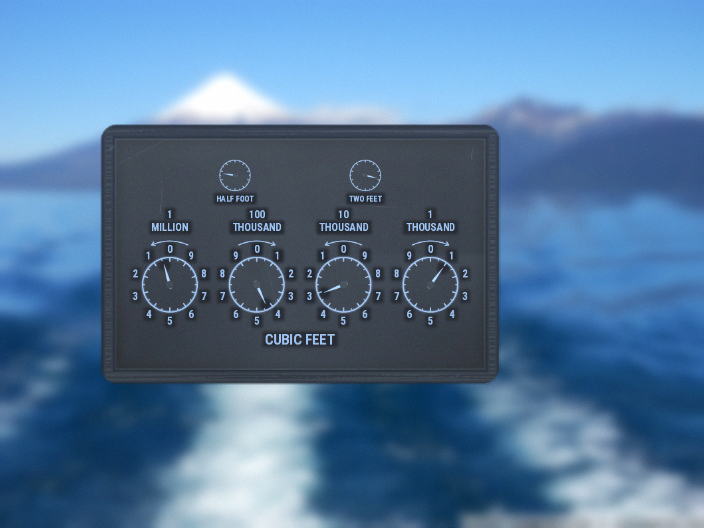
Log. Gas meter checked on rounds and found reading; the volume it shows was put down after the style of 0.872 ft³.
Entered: 43100 ft³
